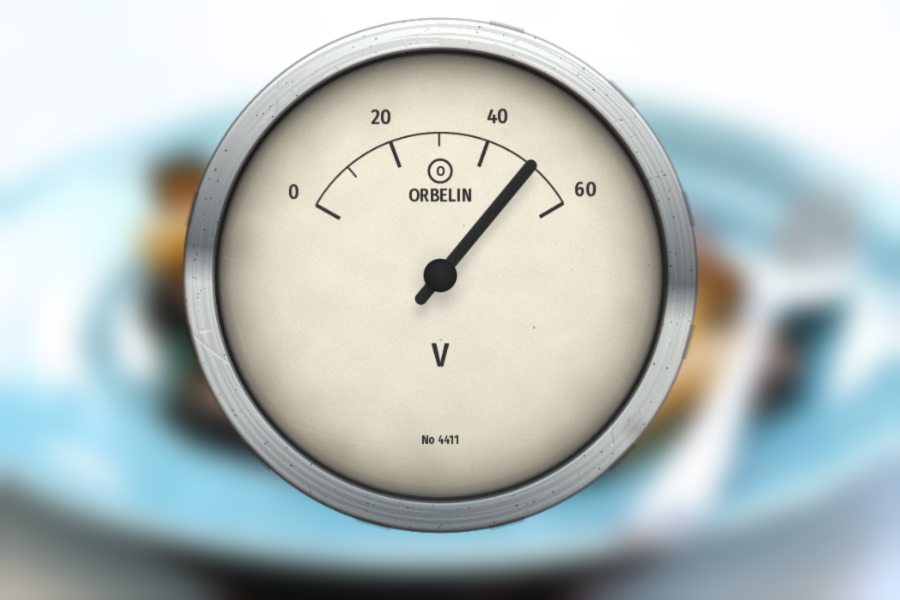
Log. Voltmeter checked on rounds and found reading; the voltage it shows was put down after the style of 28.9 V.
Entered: 50 V
